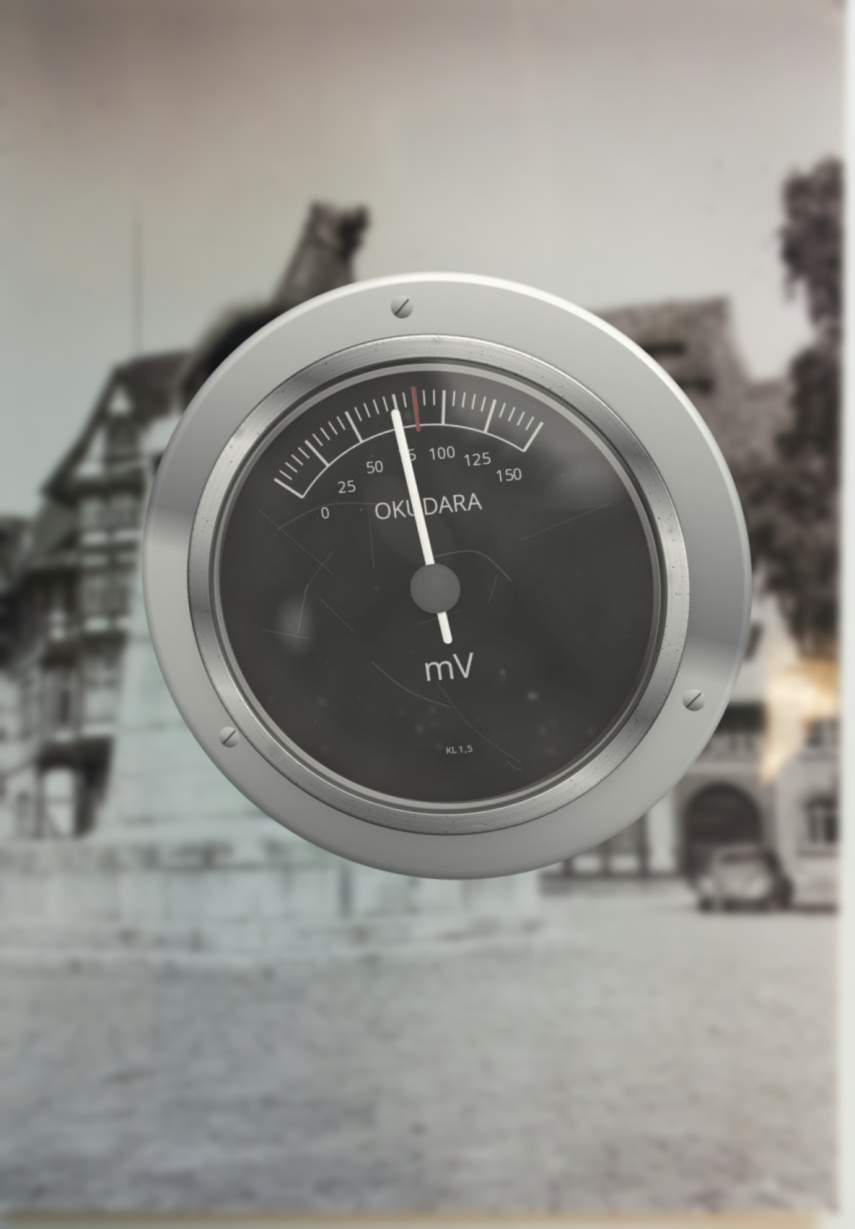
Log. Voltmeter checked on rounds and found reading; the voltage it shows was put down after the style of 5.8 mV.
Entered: 75 mV
